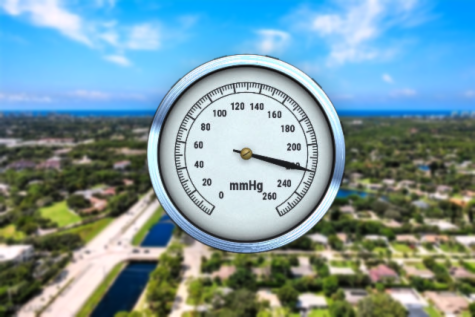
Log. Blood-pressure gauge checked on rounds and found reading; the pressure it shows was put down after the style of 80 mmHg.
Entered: 220 mmHg
